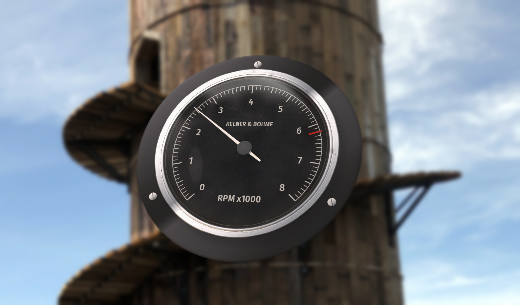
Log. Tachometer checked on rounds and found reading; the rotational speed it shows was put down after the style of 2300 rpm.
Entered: 2500 rpm
